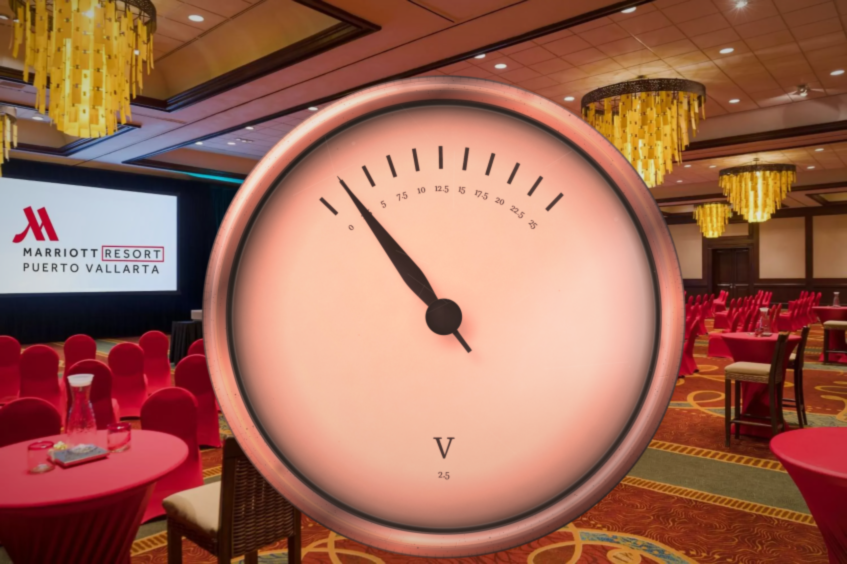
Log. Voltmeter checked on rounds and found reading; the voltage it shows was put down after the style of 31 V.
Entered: 2.5 V
